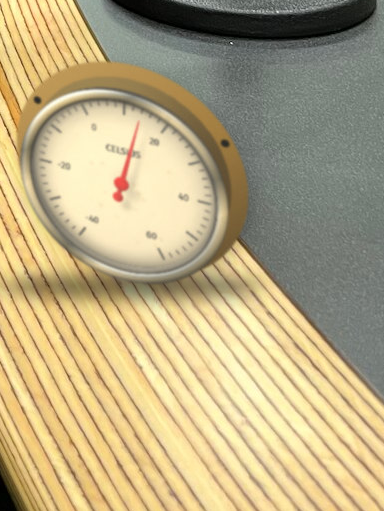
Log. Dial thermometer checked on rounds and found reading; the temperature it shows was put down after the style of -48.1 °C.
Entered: 14 °C
